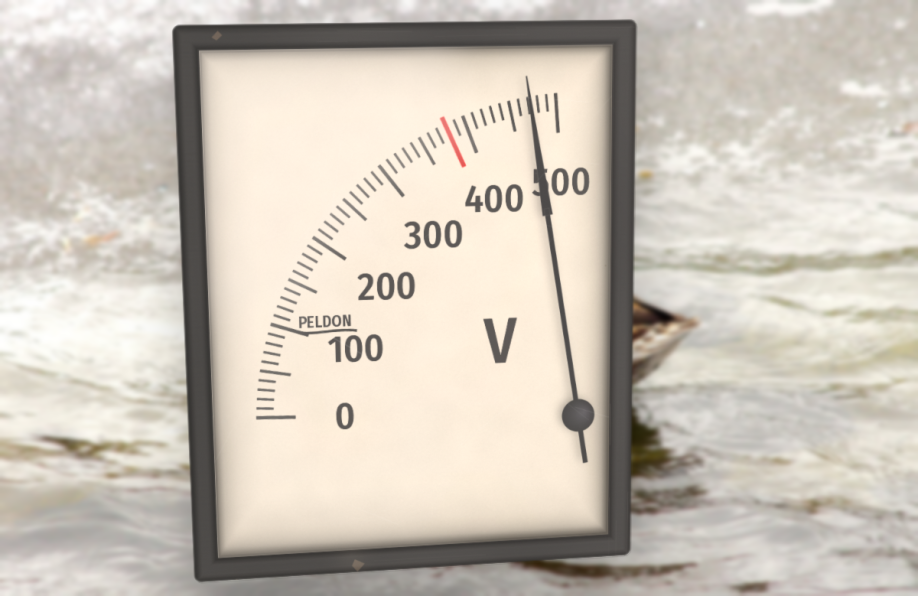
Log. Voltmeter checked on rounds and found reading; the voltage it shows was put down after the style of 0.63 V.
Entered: 470 V
